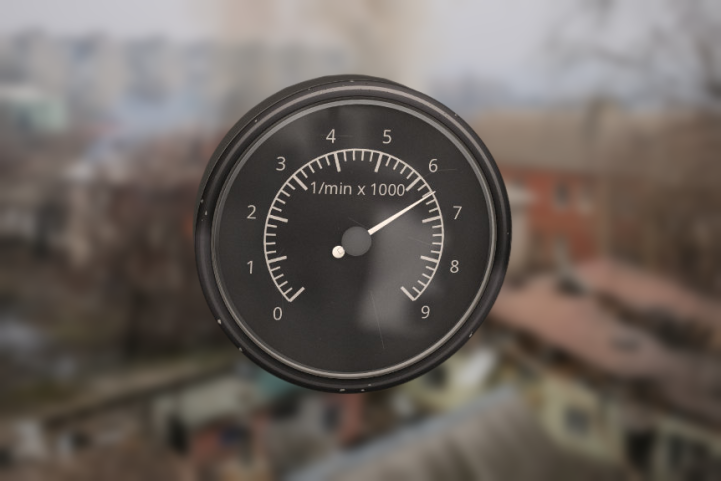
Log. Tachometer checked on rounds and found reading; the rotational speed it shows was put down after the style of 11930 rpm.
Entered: 6400 rpm
